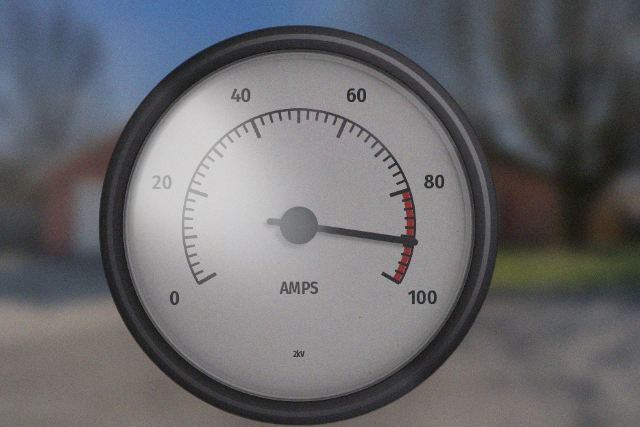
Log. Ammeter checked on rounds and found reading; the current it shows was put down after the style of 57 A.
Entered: 91 A
